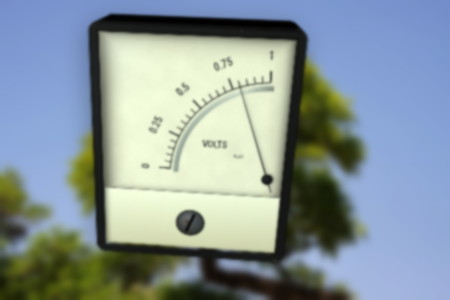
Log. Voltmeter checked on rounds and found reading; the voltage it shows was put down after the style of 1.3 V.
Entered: 0.8 V
